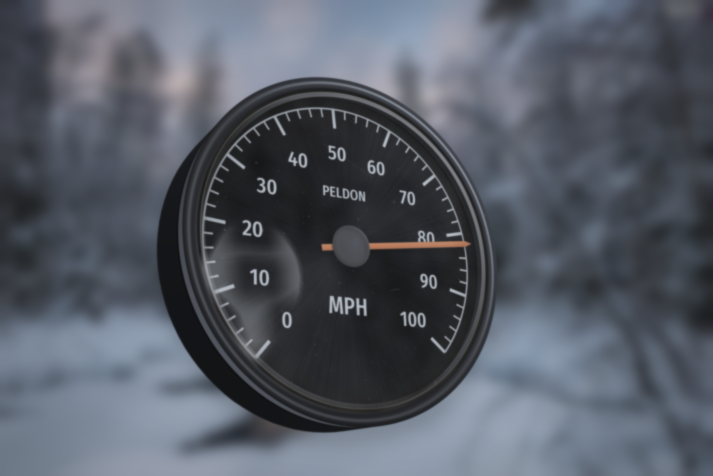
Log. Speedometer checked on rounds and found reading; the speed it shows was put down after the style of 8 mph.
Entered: 82 mph
